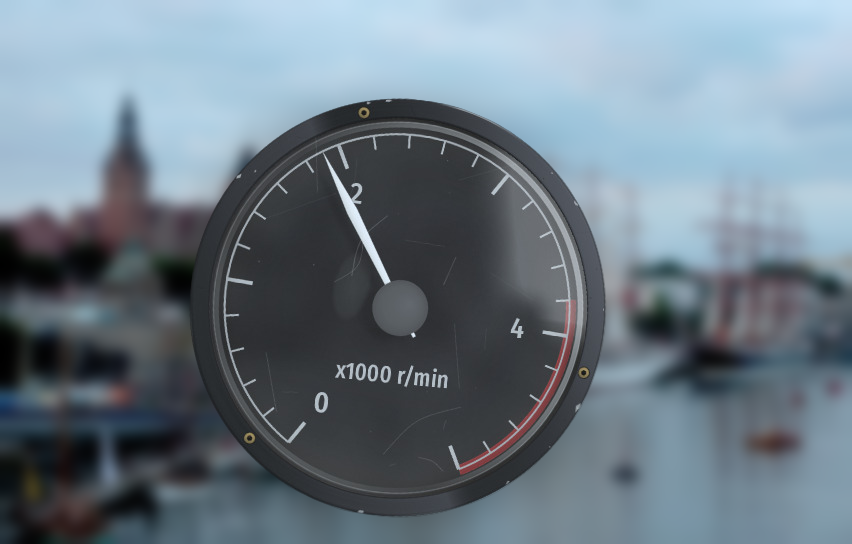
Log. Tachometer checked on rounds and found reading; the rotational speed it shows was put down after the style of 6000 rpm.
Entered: 1900 rpm
